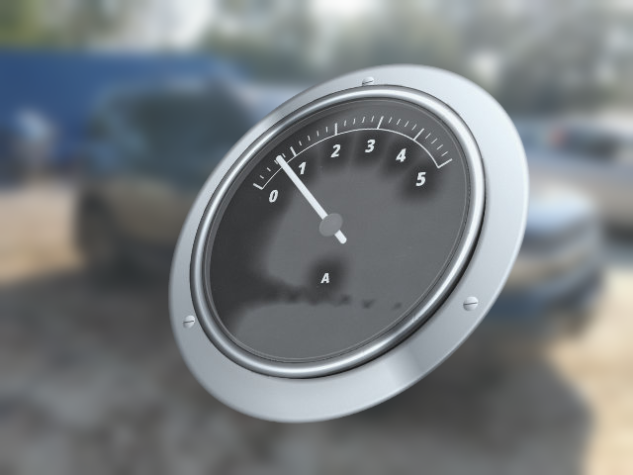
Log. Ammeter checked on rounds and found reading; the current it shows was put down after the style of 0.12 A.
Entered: 0.7 A
